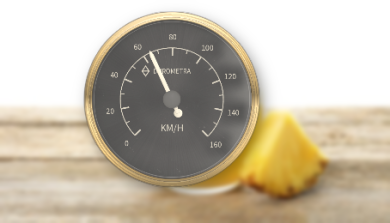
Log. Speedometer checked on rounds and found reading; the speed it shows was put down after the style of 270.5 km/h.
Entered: 65 km/h
